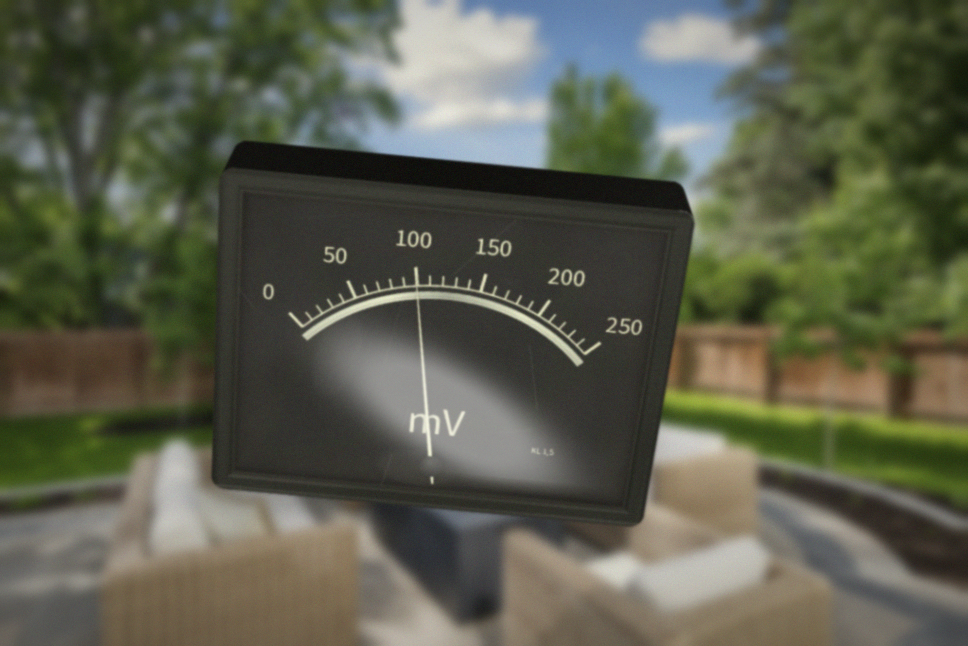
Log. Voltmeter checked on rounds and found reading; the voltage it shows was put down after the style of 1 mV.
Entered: 100 mV
